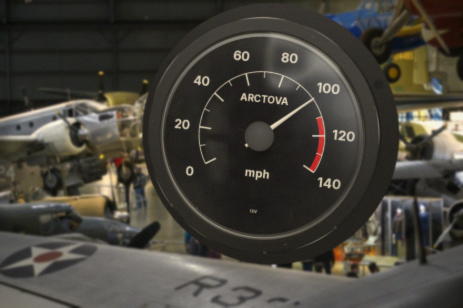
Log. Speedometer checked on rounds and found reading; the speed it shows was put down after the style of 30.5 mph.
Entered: 100 mph
